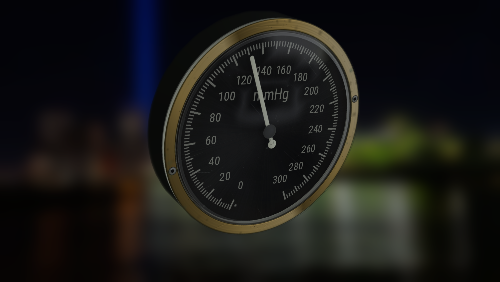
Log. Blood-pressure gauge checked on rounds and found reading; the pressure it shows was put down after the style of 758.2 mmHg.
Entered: 130 mmHg
